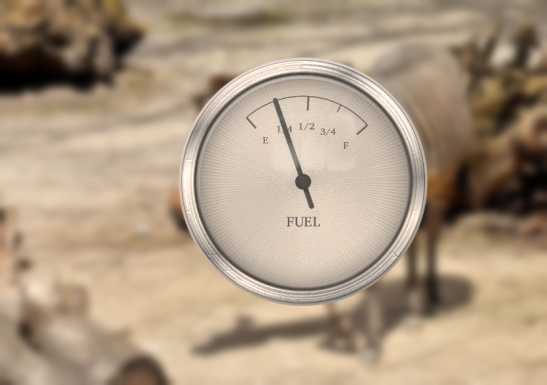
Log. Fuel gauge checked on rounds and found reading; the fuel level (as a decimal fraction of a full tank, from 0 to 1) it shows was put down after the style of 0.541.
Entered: 0.25
